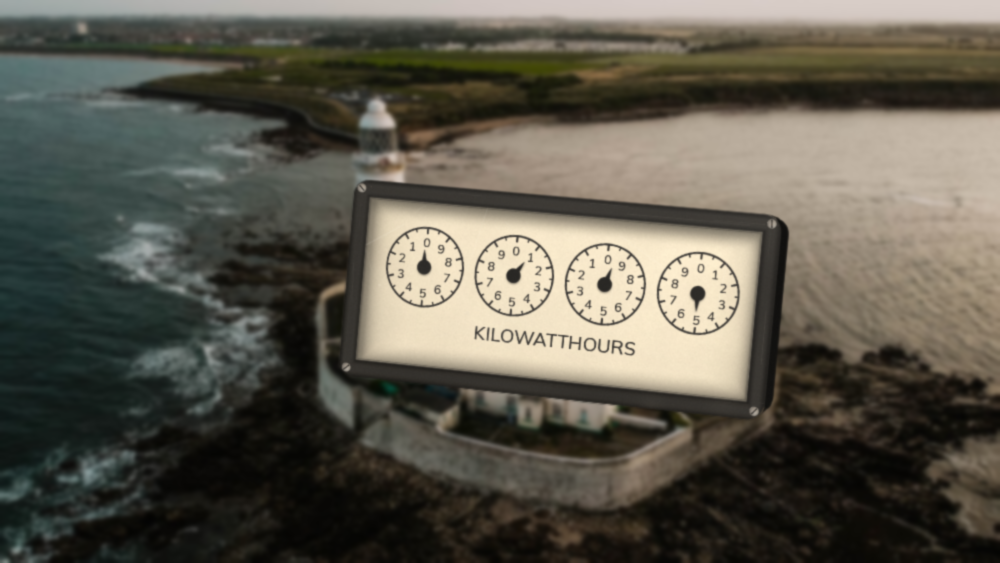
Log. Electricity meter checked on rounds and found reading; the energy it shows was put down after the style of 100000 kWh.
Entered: 95 kWh
